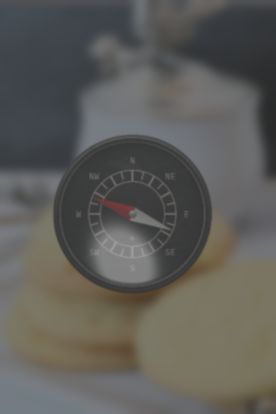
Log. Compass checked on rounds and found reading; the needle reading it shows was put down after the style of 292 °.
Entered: 292.5 °
